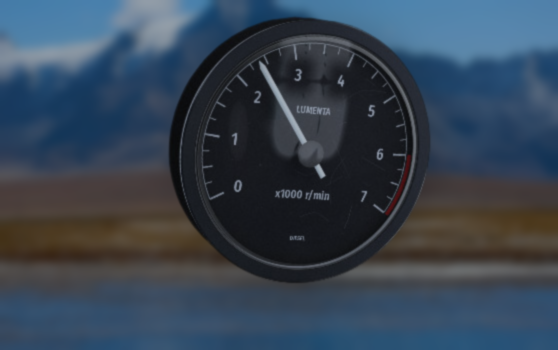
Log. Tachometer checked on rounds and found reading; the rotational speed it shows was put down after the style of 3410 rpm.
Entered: 2375 rpm
